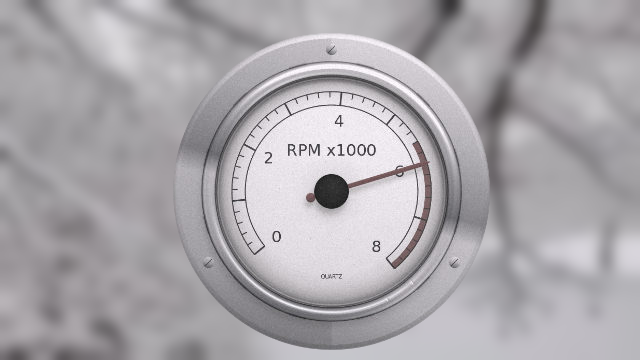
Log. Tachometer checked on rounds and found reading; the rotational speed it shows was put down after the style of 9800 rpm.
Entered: 6000 rpm
